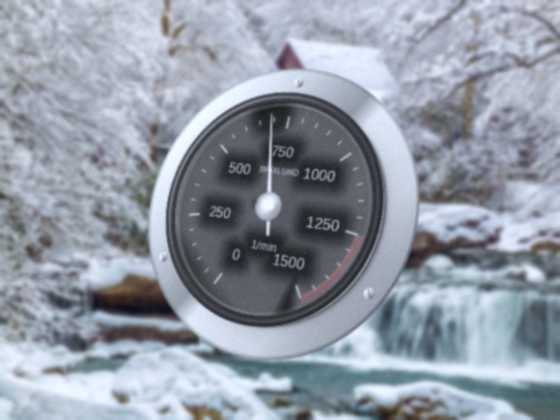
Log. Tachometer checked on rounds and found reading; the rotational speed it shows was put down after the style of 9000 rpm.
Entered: 700 rpm
